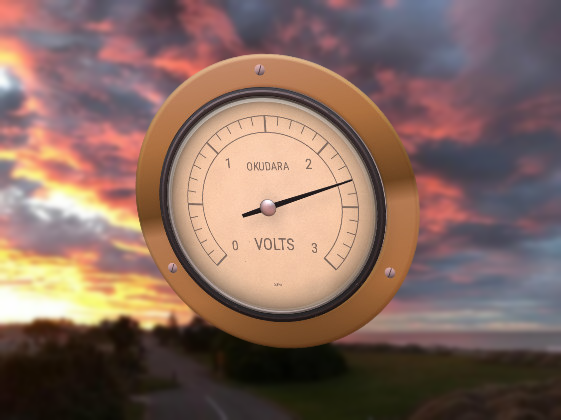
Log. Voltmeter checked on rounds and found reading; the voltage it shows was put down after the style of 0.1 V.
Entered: 2.3 V
